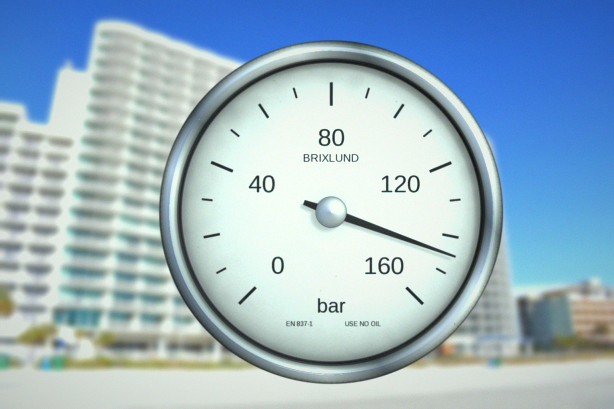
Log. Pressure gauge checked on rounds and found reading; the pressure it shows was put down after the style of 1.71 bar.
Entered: 145 bar
